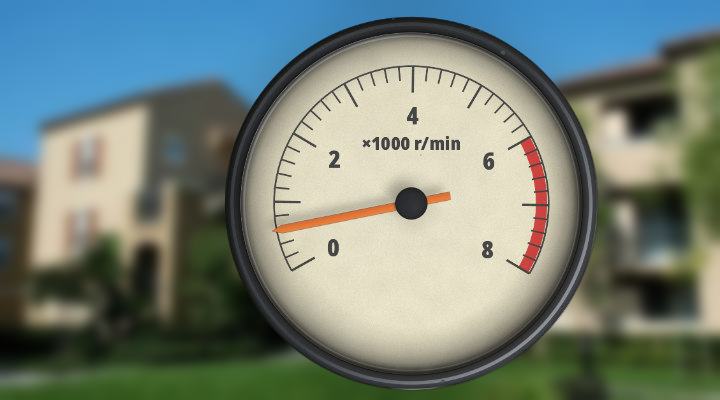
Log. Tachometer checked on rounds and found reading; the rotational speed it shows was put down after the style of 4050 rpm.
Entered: 600 rpm
